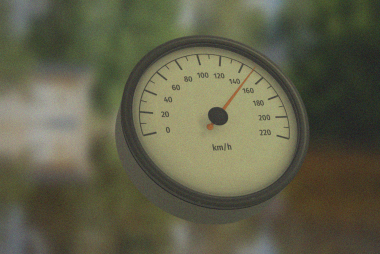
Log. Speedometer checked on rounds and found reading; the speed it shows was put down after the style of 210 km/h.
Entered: 150 km/h
